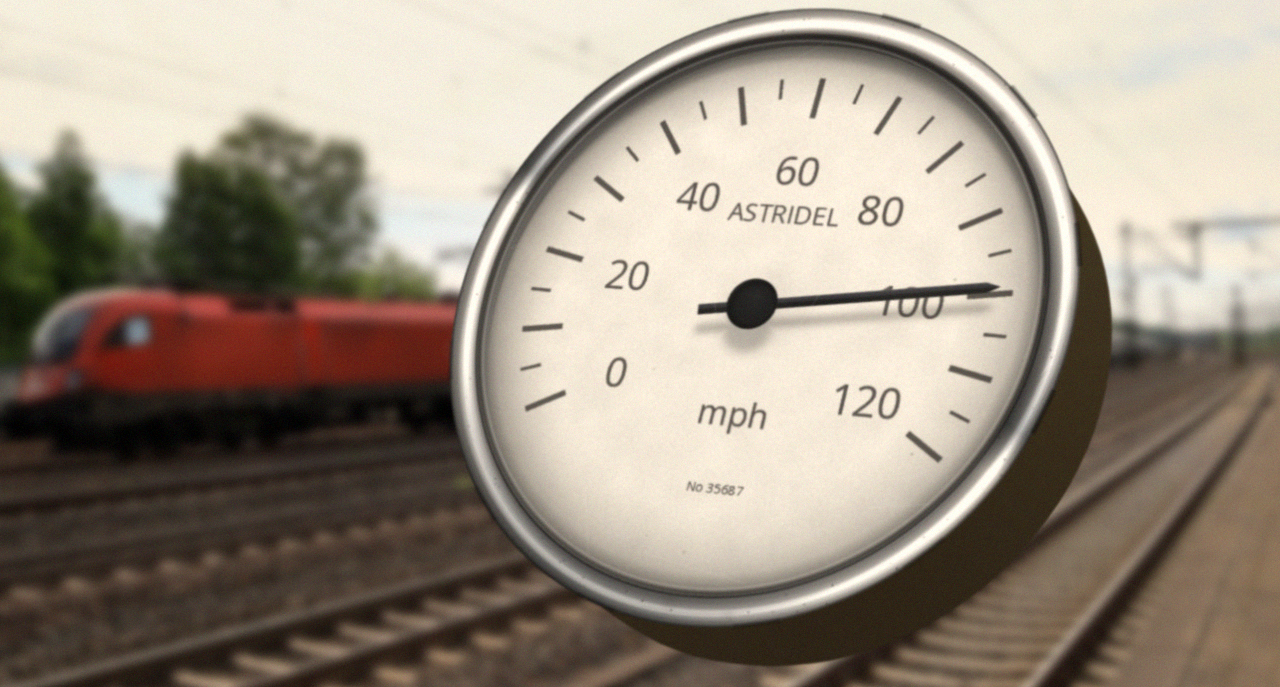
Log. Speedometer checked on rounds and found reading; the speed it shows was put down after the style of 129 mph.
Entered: 100 mph
